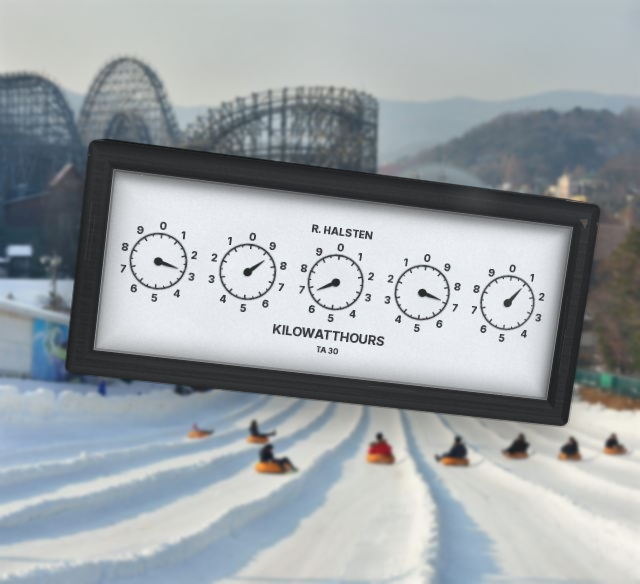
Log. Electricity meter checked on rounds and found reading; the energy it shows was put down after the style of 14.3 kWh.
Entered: 28671 kWh
